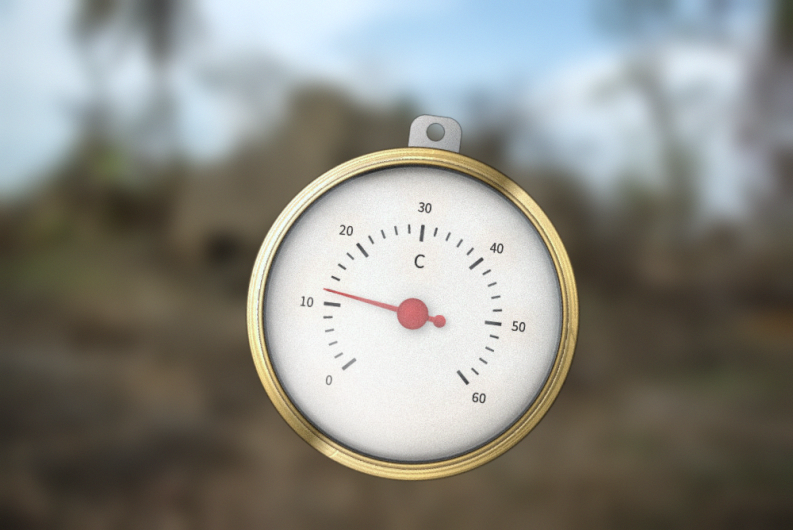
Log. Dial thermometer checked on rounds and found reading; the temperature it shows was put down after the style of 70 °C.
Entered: 12 °C
